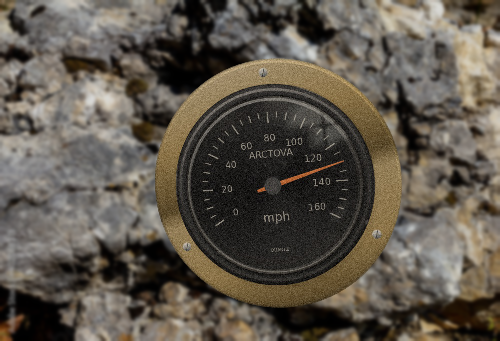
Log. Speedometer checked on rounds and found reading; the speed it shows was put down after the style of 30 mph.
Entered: 130 mph
